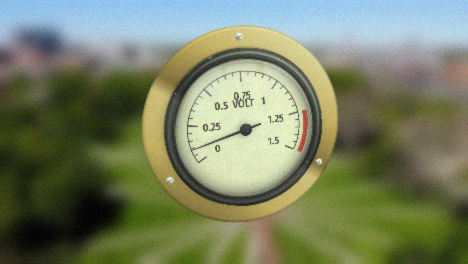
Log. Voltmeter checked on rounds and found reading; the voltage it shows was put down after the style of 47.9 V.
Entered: 0.1 V
